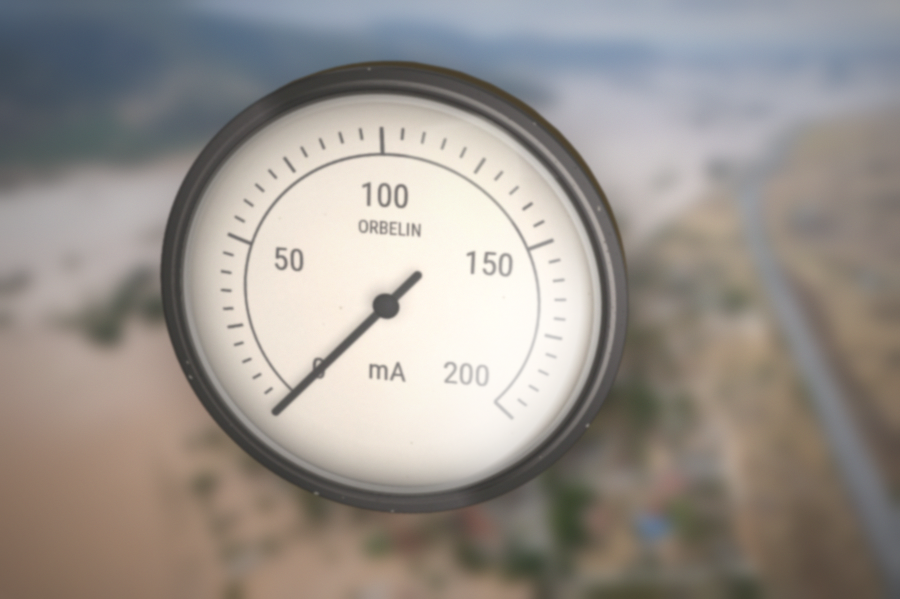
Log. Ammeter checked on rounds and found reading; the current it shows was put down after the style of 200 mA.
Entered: 0 mA
